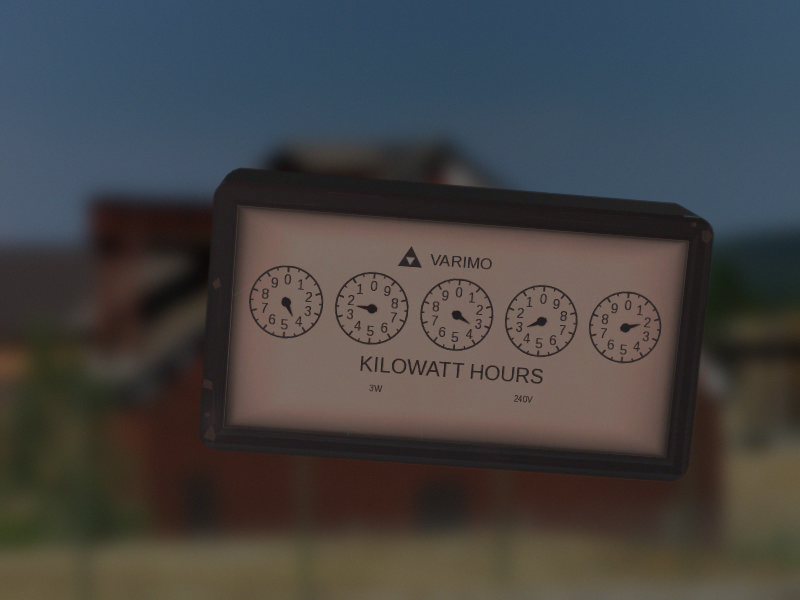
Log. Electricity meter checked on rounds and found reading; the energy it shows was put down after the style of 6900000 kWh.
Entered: 42332 kWh
